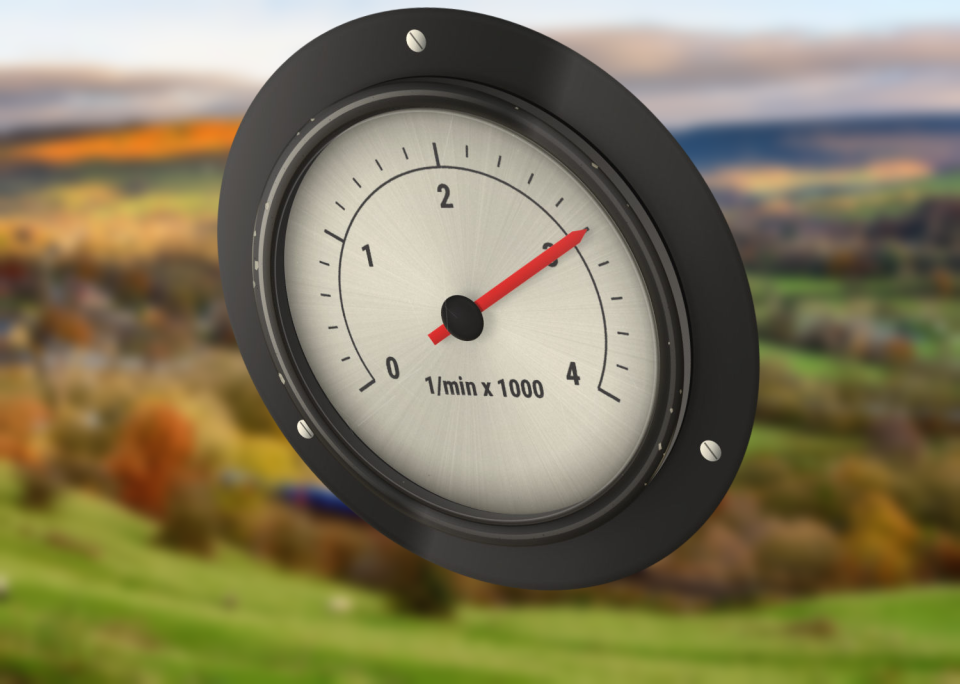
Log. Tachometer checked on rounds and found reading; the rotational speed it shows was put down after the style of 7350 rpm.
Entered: 3000 rpm
